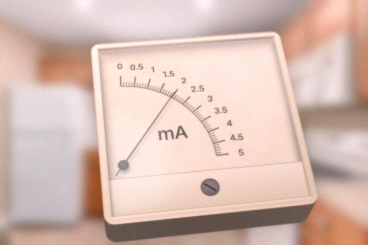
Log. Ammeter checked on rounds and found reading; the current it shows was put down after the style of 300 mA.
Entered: 2 mA
